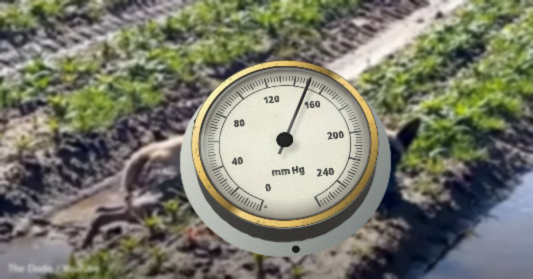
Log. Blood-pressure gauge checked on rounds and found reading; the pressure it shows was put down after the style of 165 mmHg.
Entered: 150 mmHg
